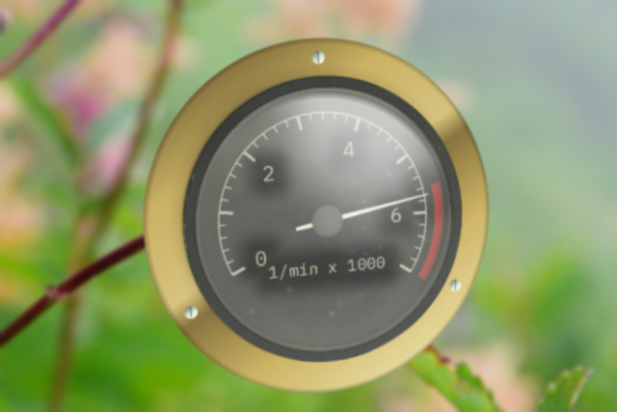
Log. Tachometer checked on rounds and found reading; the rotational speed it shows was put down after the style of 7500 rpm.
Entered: 5700 rpm
